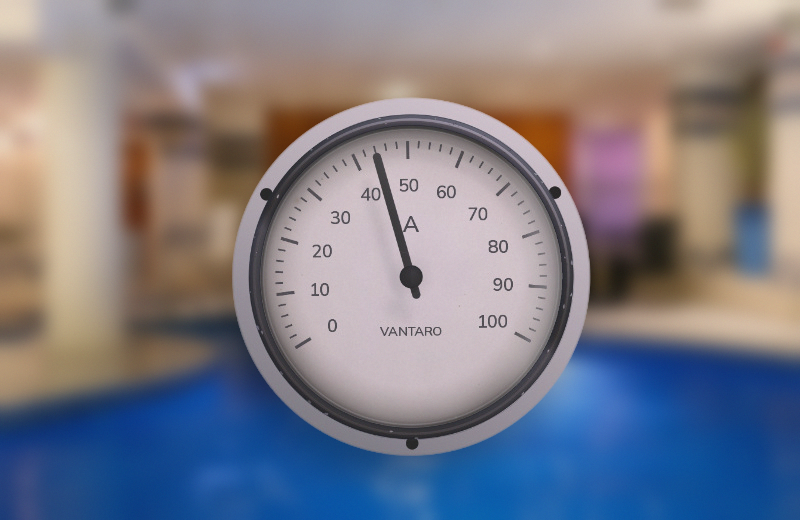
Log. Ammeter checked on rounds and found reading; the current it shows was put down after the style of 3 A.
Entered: 44 A
